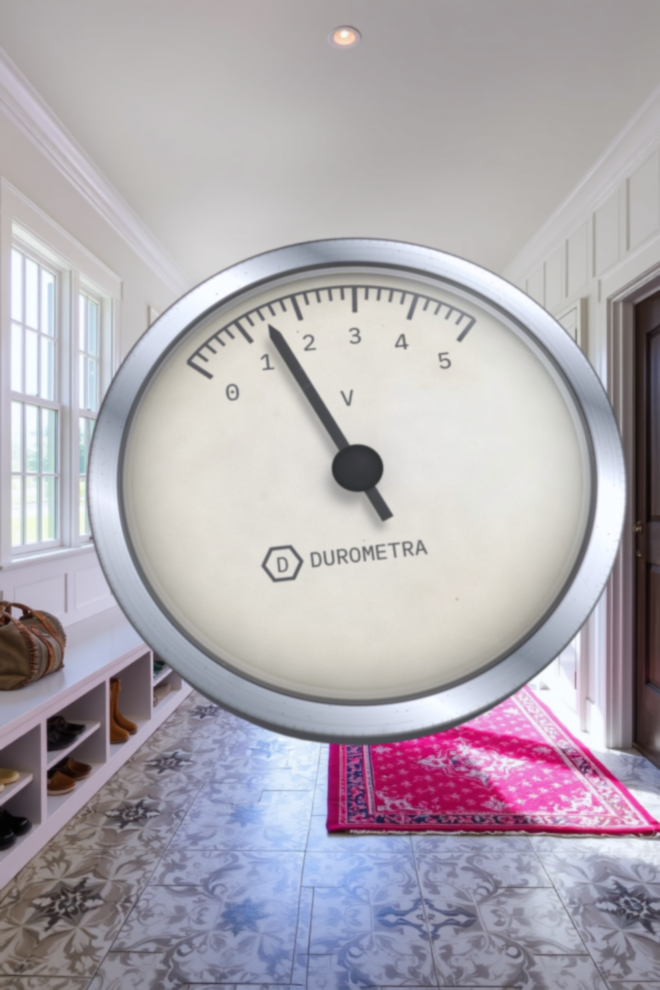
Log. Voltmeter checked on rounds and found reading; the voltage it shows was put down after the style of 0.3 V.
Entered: 1.4 V
